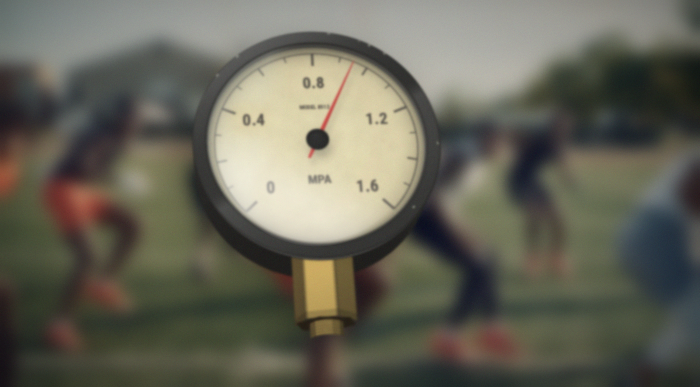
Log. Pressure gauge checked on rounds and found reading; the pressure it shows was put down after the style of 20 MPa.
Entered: 0.95 MPa
